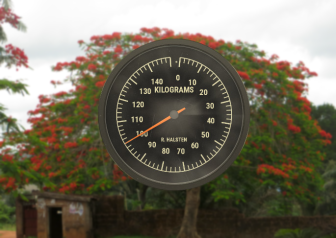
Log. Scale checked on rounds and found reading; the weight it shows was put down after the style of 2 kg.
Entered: 100 kg
